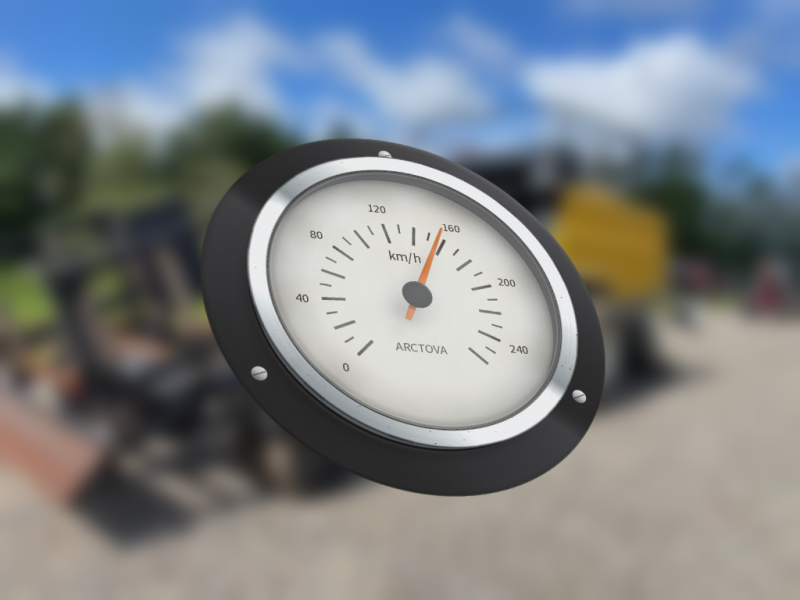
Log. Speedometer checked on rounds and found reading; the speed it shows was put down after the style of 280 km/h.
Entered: 155 km/h
